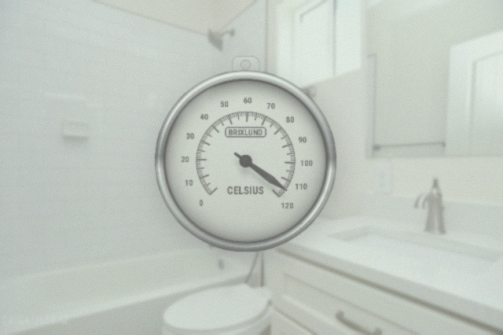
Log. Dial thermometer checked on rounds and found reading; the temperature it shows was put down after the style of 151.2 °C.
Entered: 115 °C
